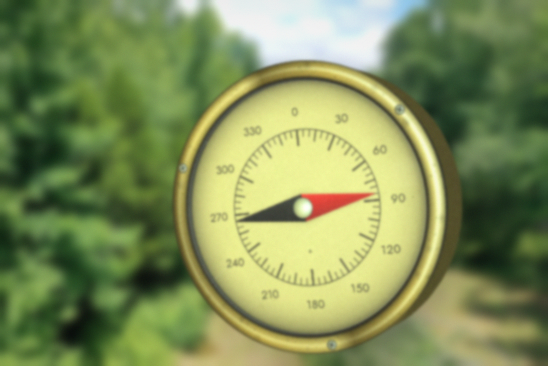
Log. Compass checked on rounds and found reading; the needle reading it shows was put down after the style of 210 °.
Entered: 85 °
